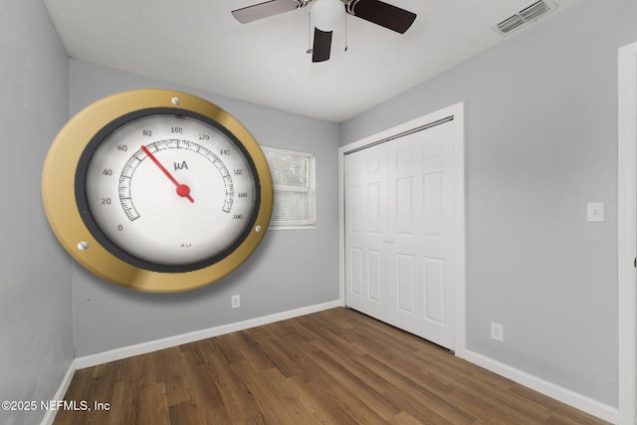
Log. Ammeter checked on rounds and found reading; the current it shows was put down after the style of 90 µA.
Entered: 70 µA
